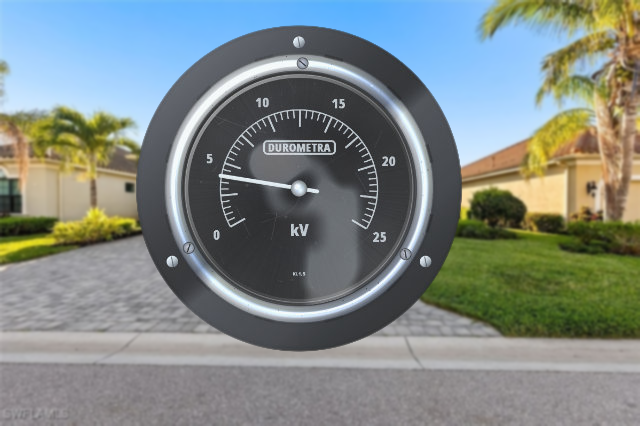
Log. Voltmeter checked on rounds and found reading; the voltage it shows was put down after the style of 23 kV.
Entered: 4 kV
